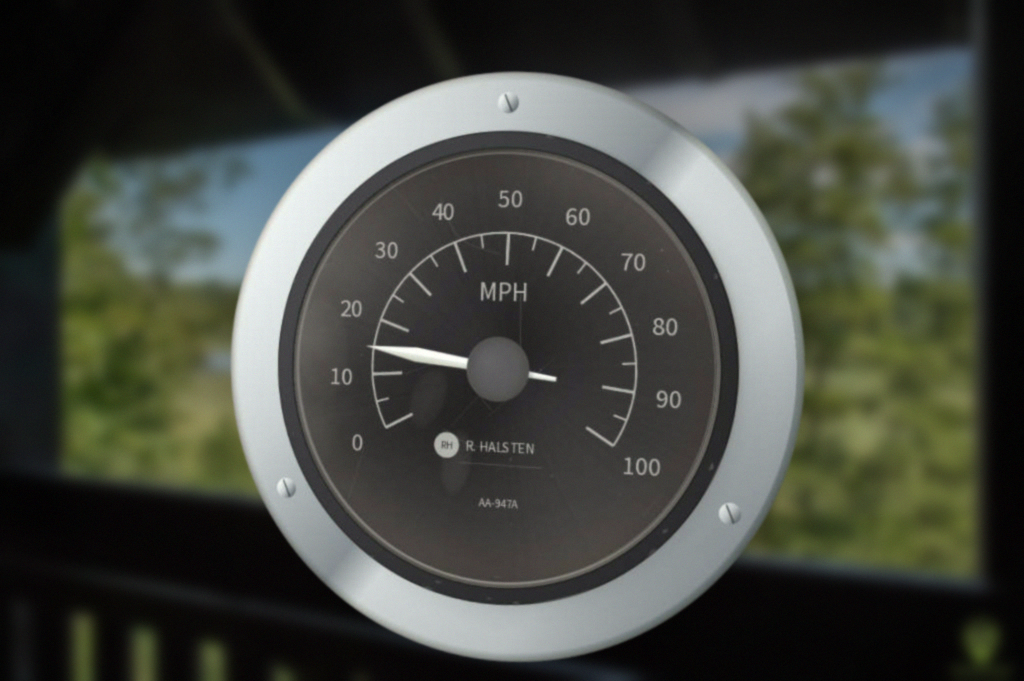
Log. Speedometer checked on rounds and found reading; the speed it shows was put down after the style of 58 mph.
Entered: 15 mph
